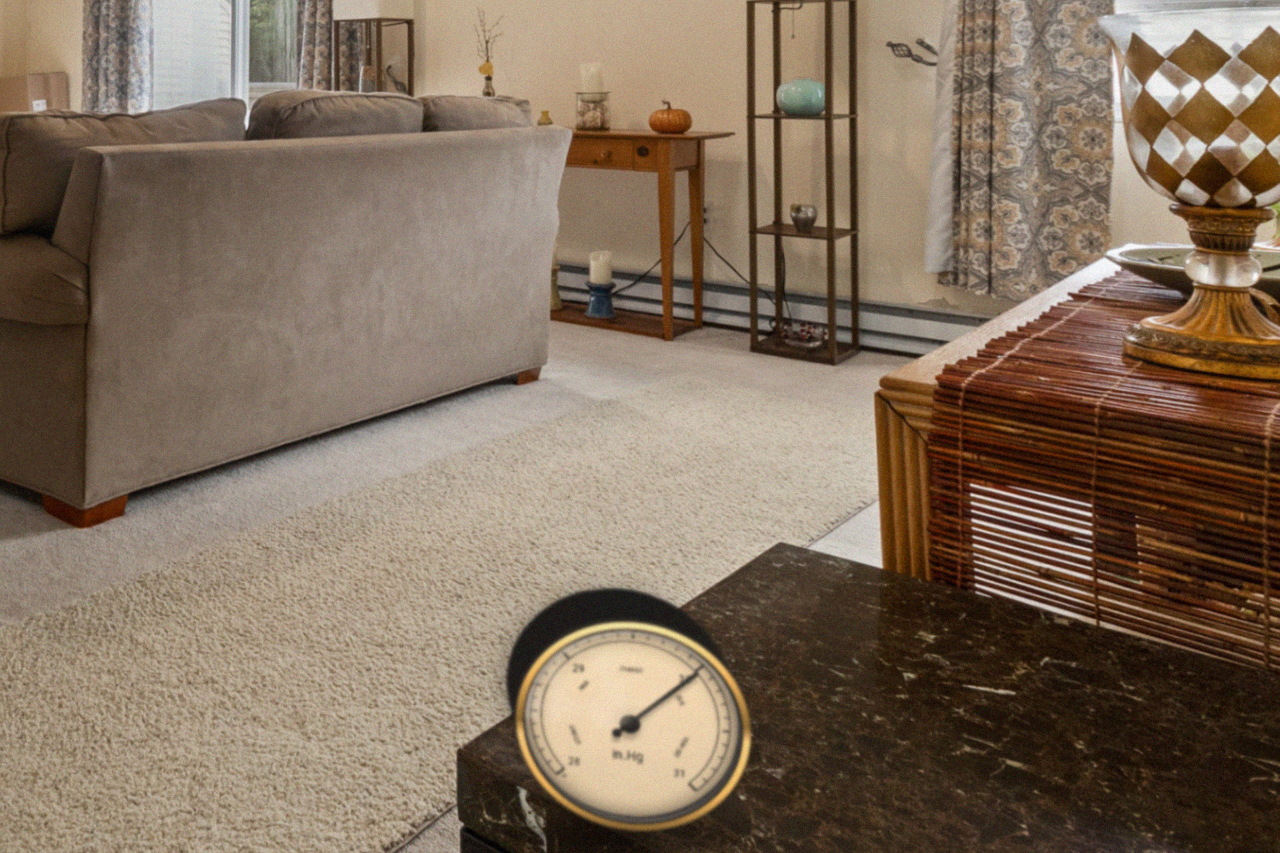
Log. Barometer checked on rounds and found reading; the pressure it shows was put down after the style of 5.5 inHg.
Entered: 30 inHg
